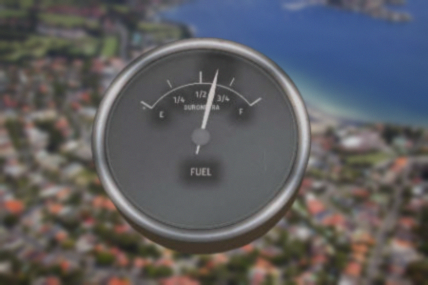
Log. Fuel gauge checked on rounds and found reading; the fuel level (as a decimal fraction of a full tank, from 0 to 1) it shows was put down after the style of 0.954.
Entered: 0.625
